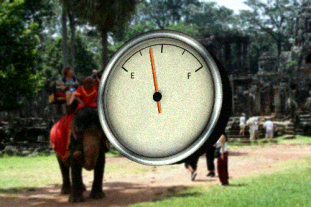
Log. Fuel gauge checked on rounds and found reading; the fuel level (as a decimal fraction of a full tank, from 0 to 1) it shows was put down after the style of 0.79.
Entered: 0.375
